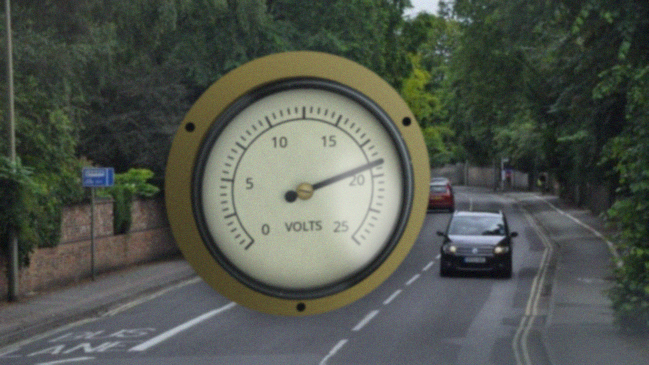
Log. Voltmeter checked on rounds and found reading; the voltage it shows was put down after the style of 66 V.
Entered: 19 V
